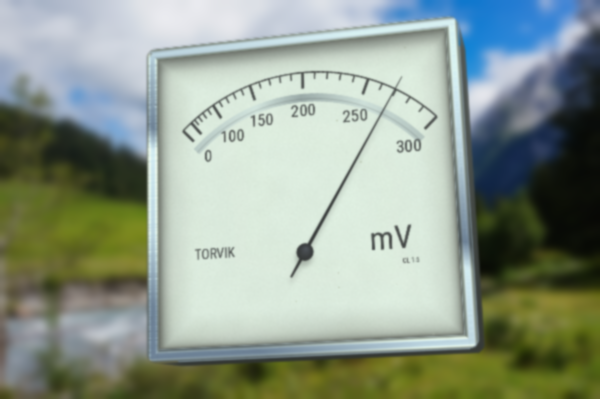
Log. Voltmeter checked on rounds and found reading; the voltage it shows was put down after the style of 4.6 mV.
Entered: 270 mV
